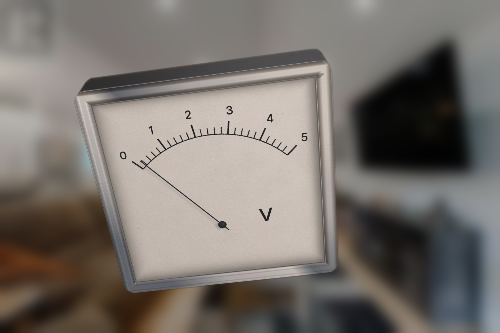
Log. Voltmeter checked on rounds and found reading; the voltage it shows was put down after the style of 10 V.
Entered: 0.2 V
